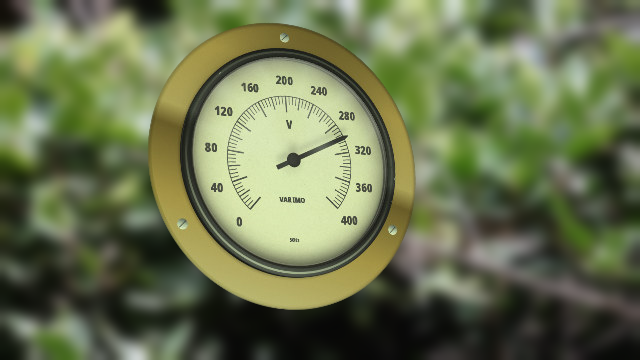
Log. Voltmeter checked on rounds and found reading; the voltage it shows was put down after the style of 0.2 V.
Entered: 300 V
